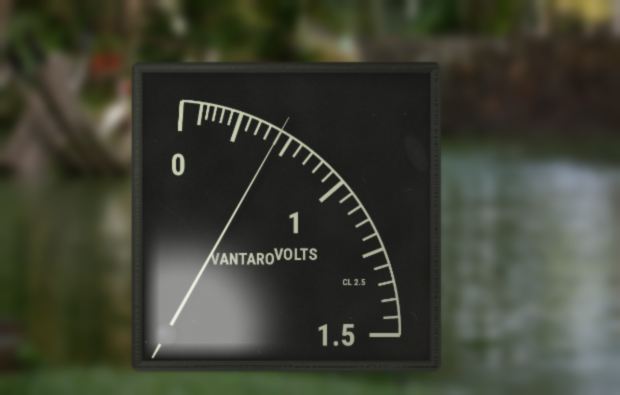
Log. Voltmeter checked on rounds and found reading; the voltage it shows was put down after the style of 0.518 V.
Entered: 0.7 V
